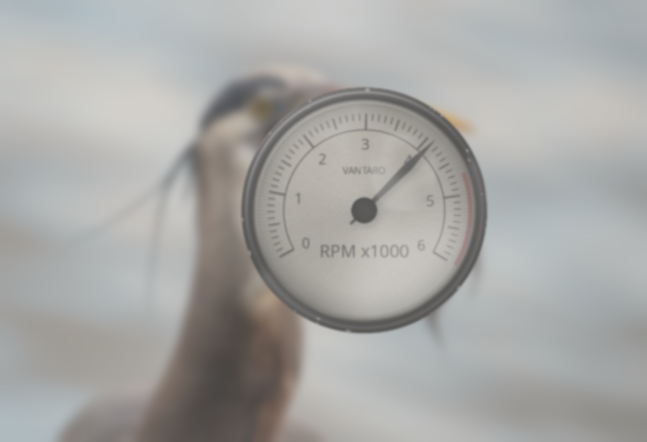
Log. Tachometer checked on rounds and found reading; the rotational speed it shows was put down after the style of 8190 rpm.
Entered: 4100 rpm
